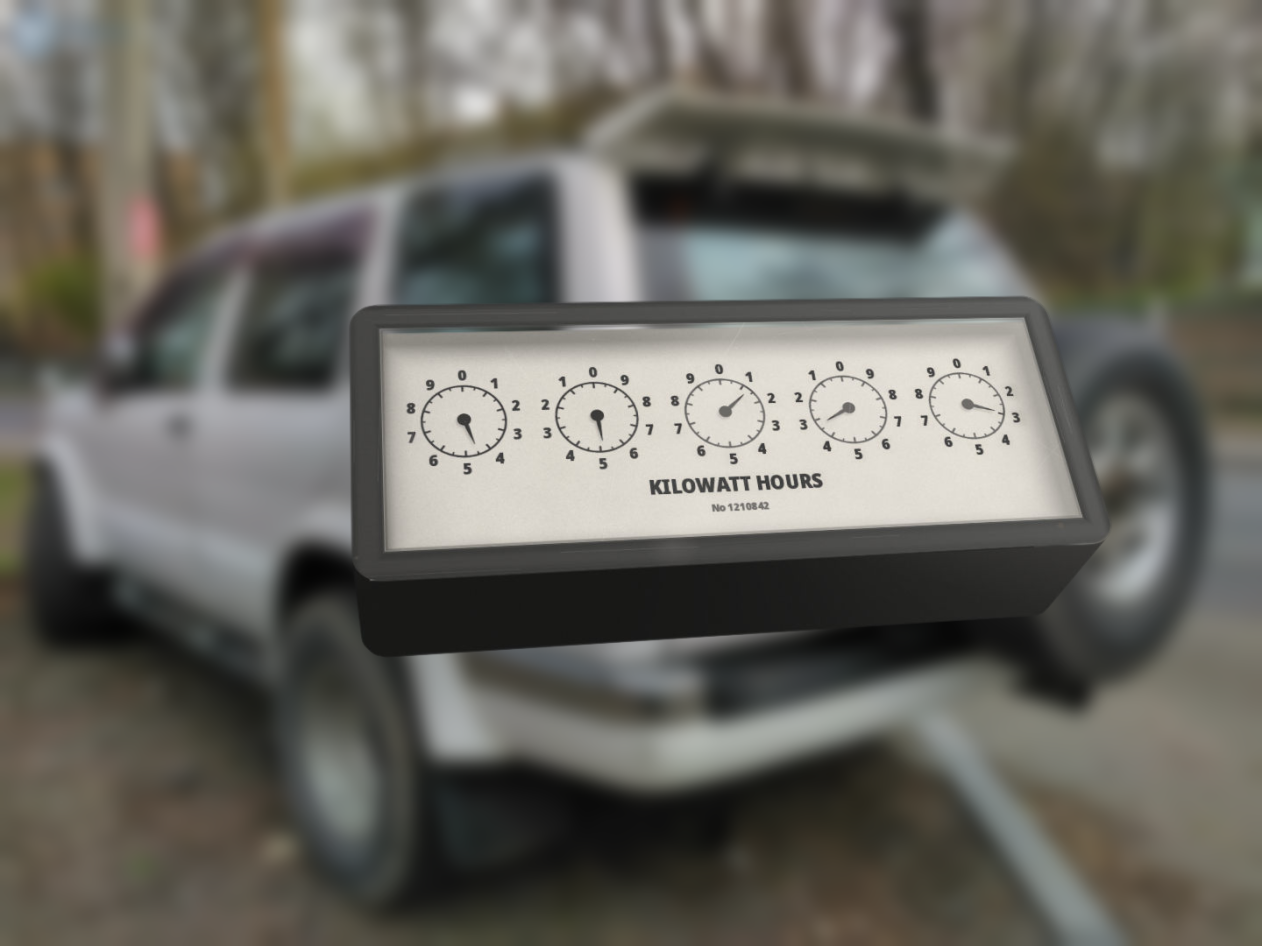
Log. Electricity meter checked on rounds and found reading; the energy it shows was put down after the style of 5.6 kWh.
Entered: 45133 kWh
